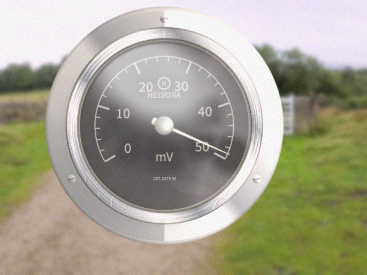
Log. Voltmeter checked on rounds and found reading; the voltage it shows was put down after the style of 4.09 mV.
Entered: 49 mV
